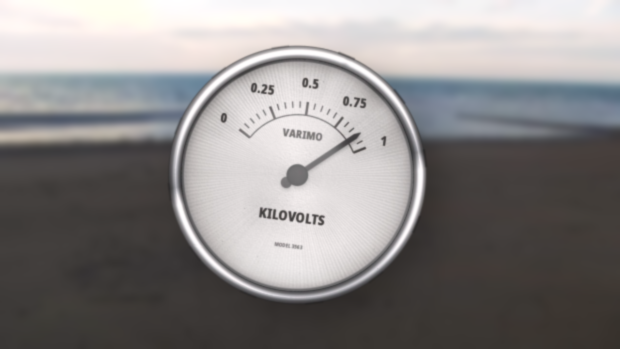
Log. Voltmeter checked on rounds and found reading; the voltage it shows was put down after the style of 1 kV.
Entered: 0.9 kV
